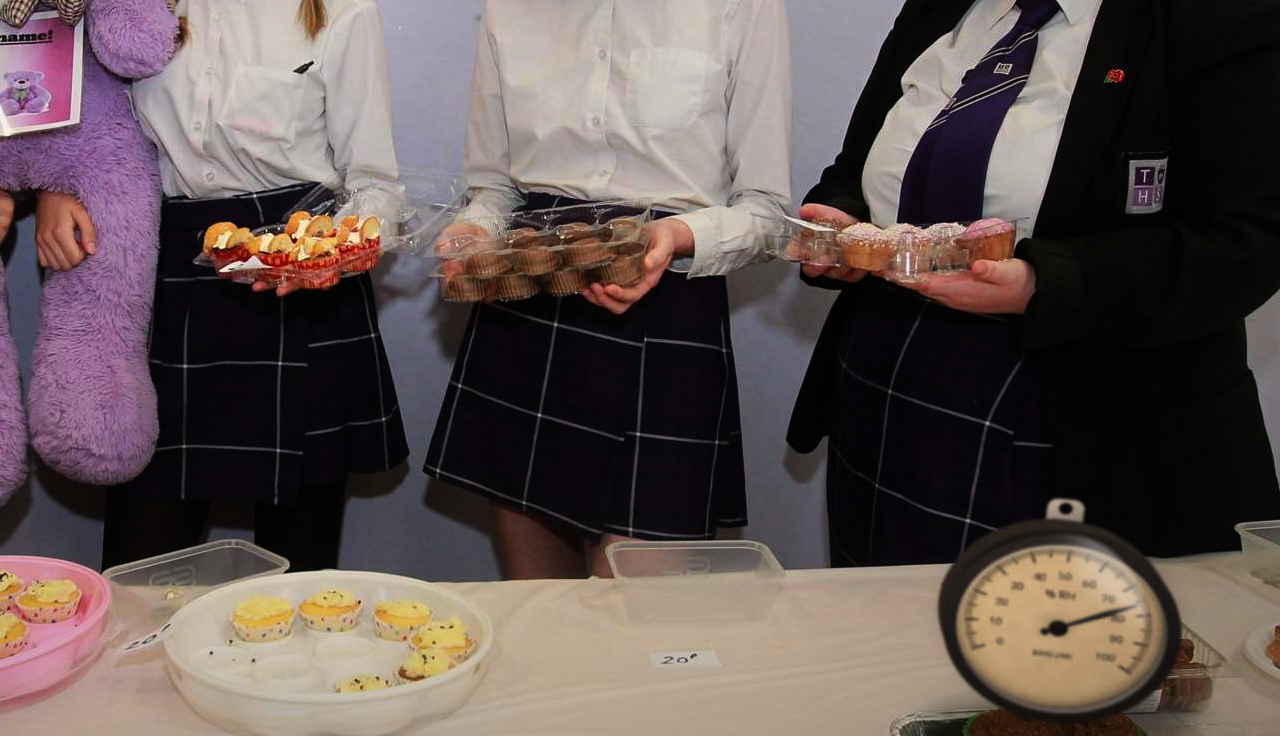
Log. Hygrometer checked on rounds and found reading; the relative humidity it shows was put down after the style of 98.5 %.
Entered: 75 %
